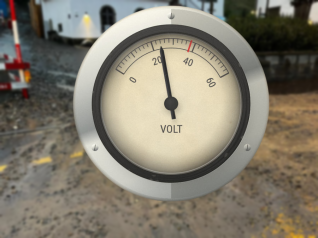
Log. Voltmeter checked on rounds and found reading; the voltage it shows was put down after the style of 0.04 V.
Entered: 24 V
